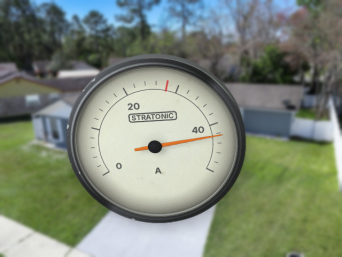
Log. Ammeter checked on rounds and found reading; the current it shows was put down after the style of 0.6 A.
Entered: 42 A
